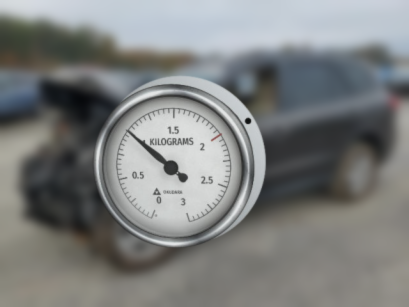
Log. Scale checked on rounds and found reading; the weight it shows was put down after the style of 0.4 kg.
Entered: 1 kg
